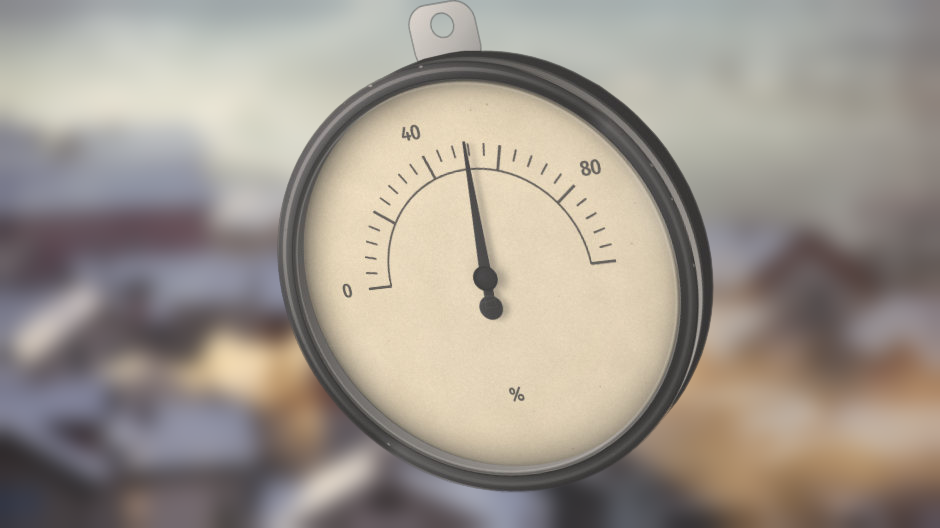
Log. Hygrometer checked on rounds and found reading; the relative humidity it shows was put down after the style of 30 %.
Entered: 52 %
